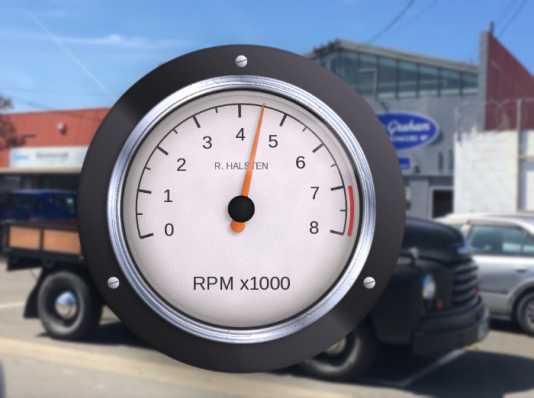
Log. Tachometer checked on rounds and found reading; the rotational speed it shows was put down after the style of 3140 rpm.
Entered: 4500 rpm
